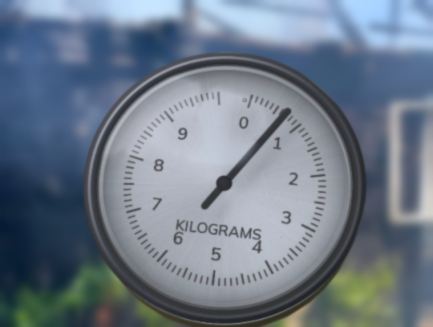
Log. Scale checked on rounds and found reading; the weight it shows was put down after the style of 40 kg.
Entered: 0.7 kg
